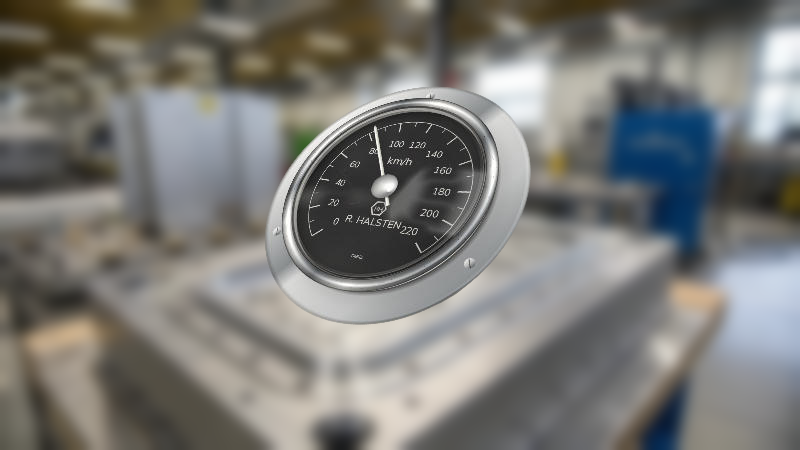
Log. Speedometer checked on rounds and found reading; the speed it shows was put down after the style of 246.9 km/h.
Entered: 85 km/h
